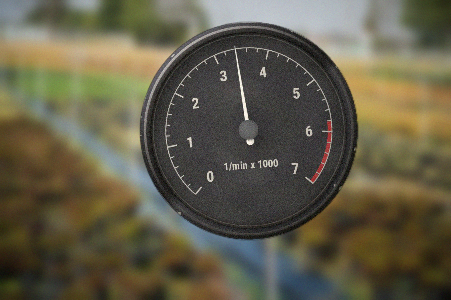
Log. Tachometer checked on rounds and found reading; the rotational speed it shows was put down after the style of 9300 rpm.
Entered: 3400 rpm
